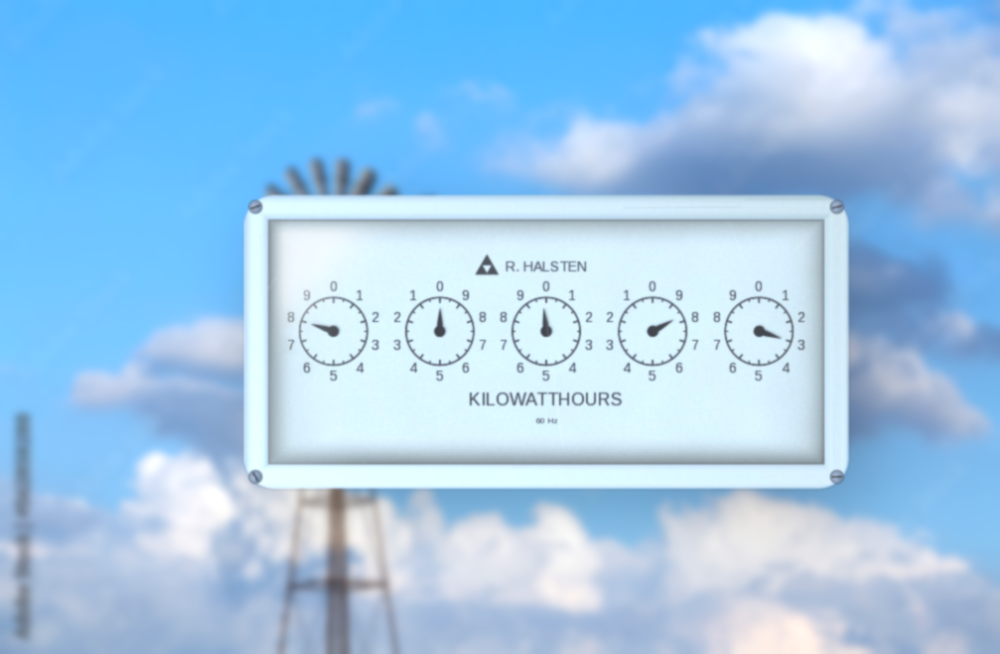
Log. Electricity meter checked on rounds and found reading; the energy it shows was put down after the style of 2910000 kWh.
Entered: 79983 kWh
